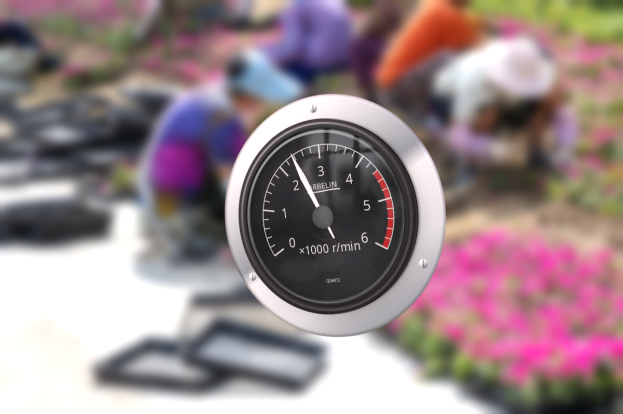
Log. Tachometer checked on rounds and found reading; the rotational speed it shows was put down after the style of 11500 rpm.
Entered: 2400 rpm
